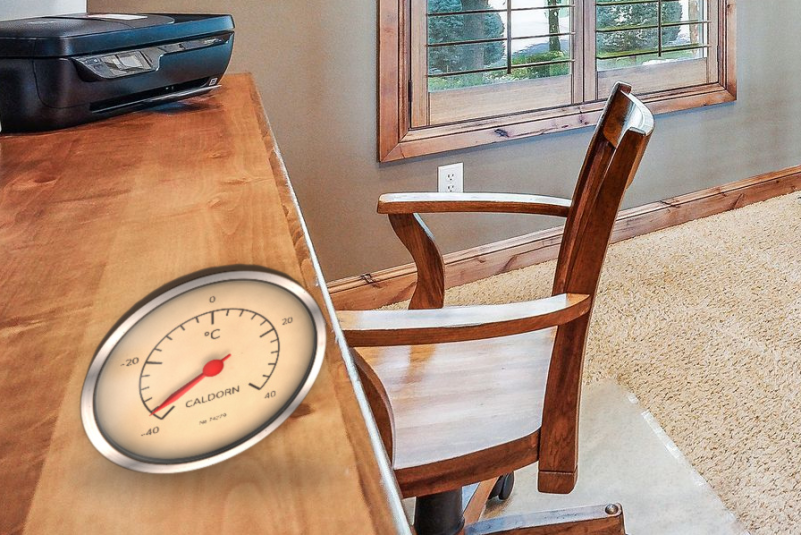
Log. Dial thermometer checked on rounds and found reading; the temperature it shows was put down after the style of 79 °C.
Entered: -36 °C
